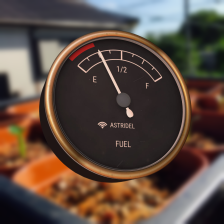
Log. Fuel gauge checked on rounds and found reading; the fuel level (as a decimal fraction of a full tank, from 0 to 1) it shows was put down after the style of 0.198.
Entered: 0.25
